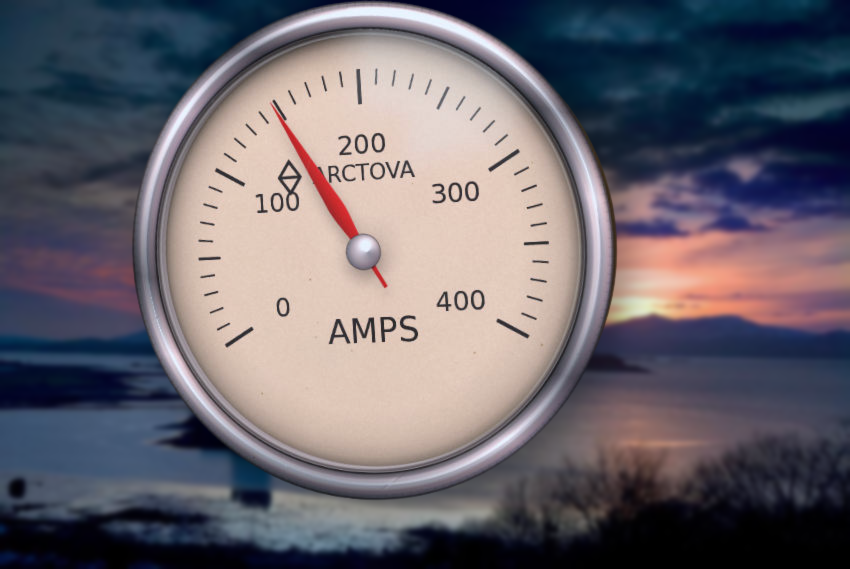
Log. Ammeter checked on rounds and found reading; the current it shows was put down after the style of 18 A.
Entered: 150 A
